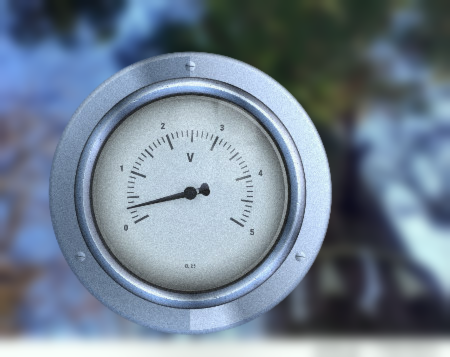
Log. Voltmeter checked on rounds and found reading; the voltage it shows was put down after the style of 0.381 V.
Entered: 0.3 V
